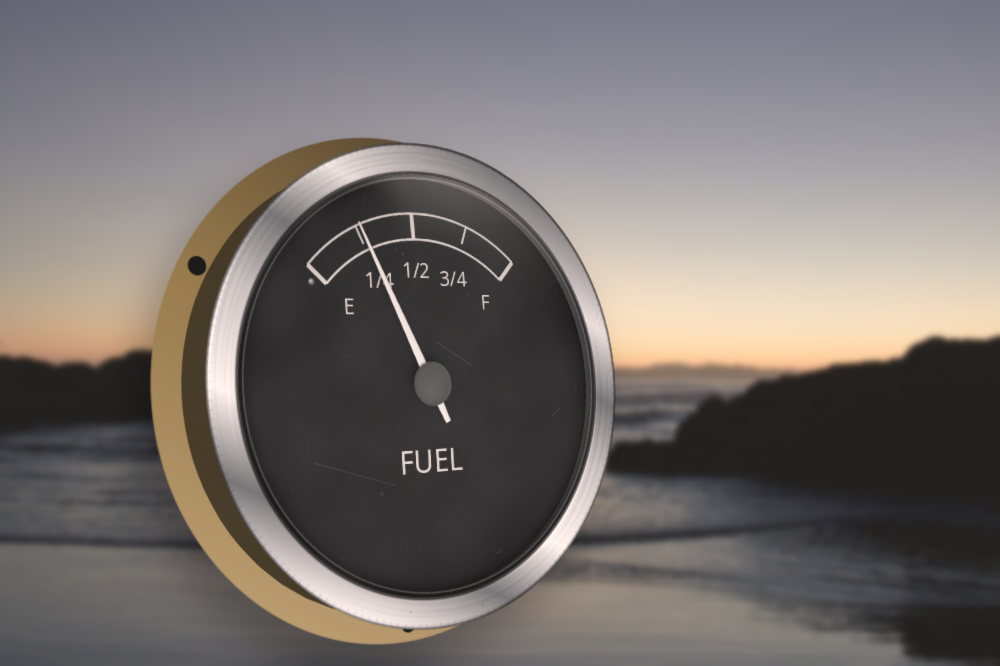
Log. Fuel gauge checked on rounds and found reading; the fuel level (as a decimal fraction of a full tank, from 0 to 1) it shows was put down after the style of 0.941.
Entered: 0.25
